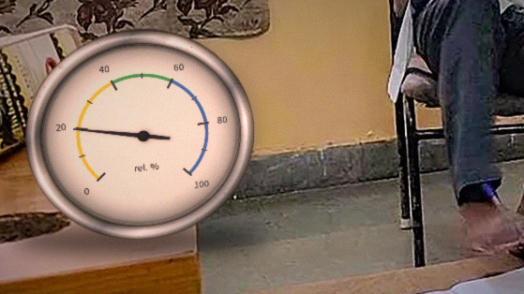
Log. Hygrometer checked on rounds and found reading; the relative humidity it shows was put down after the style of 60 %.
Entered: 20 %
